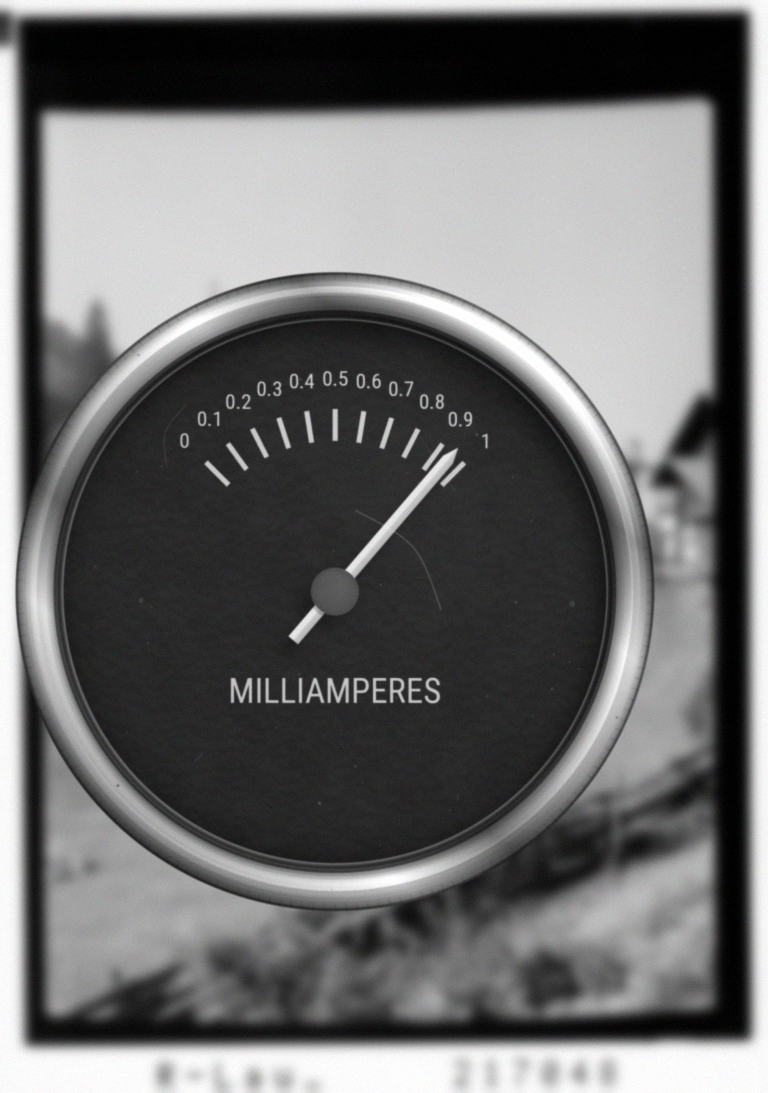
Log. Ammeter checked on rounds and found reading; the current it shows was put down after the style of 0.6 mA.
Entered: 0.95 mA
